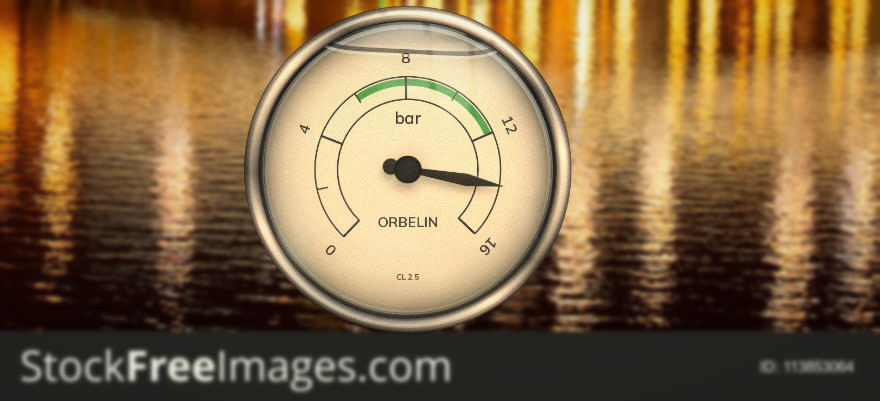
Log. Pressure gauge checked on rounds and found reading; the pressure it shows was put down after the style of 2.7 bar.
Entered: 14 bar
